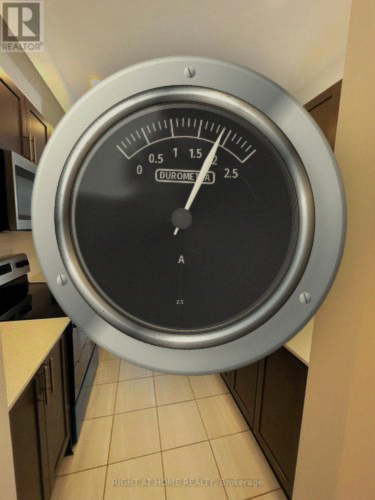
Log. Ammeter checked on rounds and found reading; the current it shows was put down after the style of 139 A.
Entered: 1.9 A
